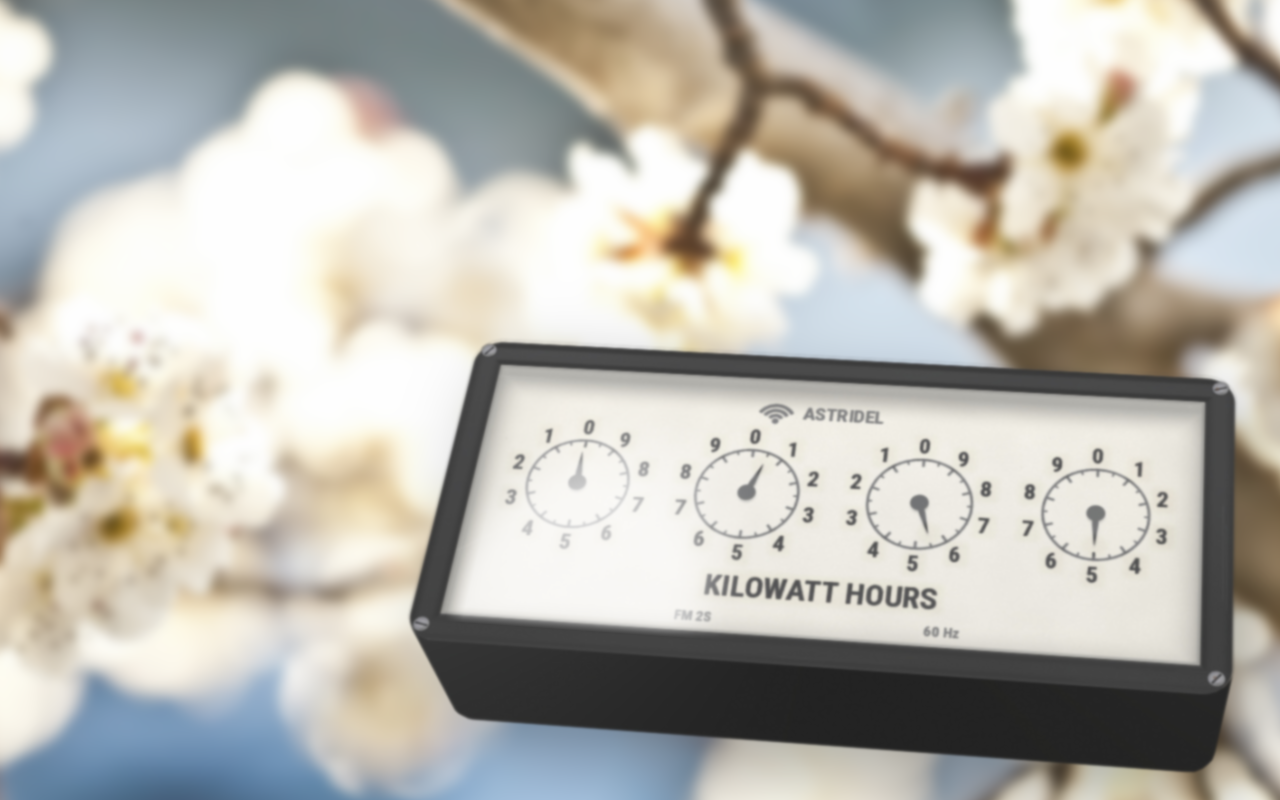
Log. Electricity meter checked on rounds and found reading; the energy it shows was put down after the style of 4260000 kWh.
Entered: 55 kWh
